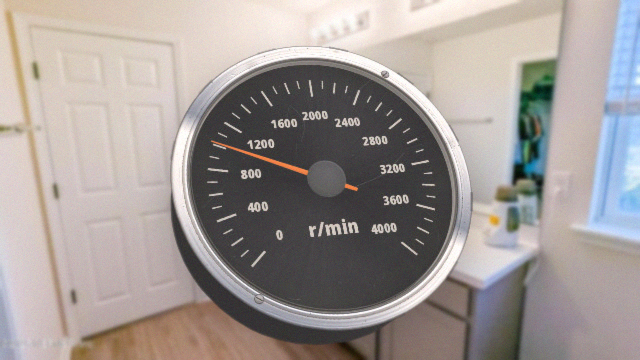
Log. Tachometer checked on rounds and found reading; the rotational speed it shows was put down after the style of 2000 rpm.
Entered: 1000 rpm
